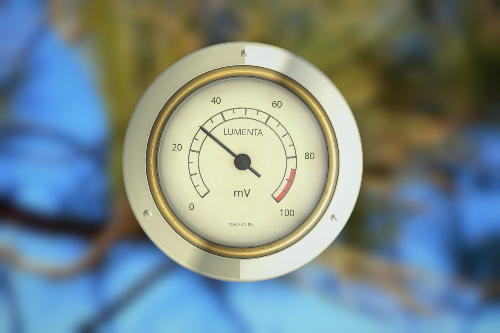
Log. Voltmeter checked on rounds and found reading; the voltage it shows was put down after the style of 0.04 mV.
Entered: 30 mV
